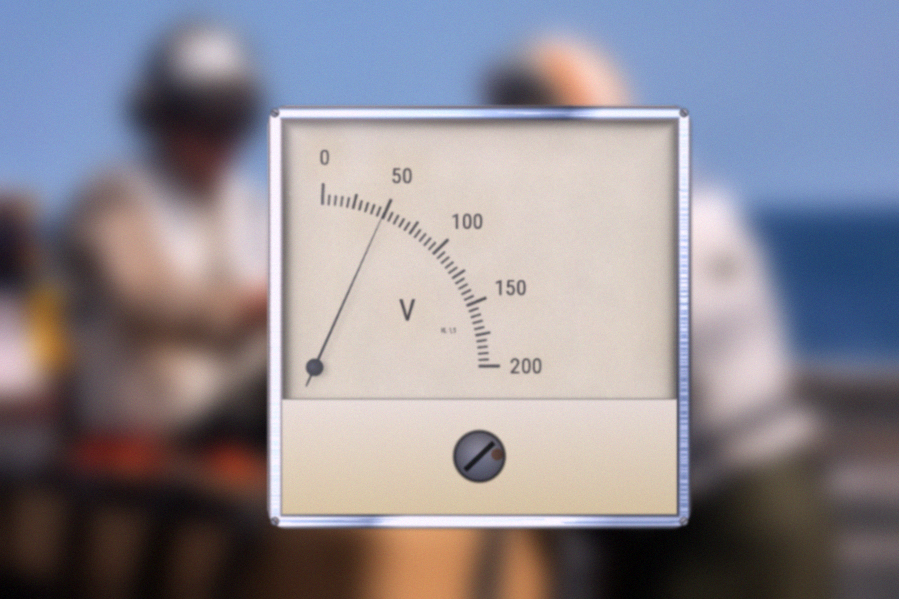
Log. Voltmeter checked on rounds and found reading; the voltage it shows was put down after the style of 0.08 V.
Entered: 50 V
